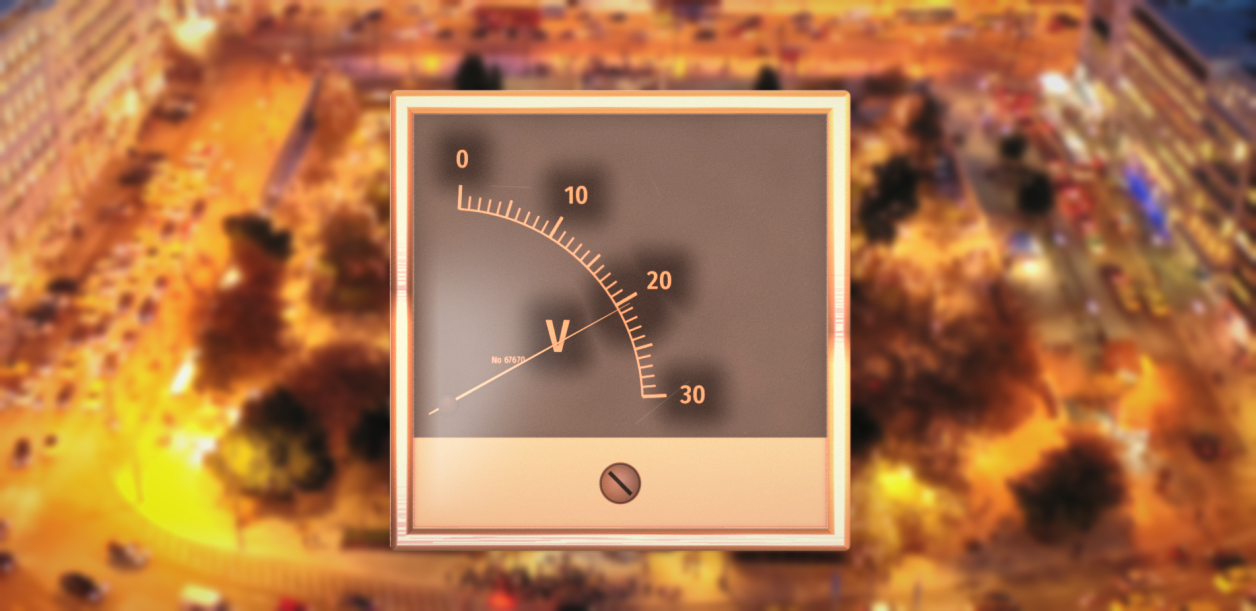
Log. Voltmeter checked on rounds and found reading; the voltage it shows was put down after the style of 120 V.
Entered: 20.5 V
